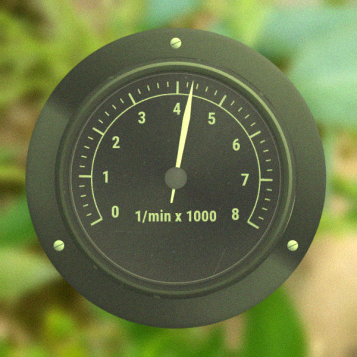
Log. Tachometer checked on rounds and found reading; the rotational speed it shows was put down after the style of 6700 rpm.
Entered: 4300 rpm
